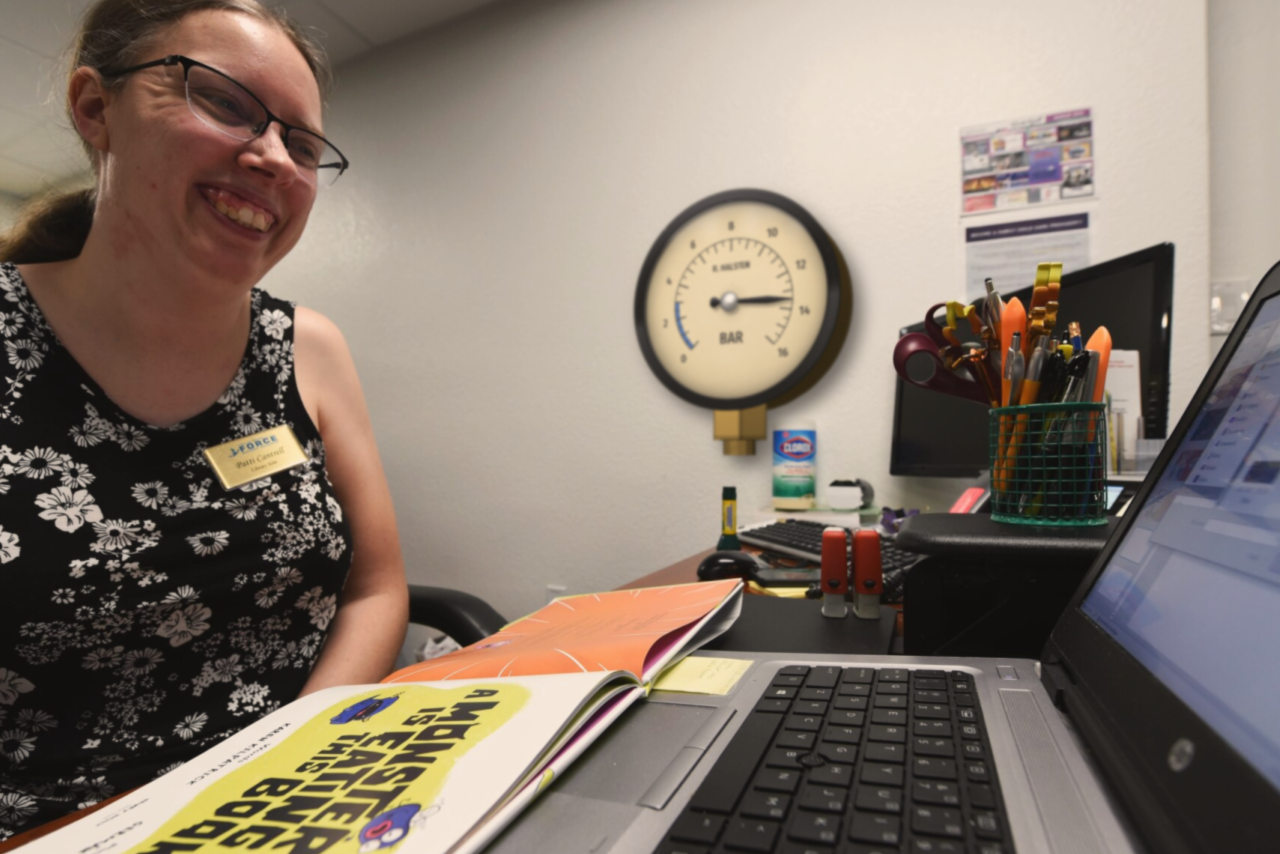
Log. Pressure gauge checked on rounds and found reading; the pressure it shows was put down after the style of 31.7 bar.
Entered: 13.5 bar
